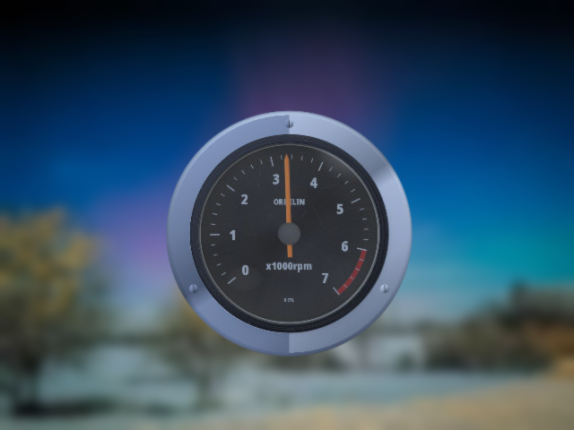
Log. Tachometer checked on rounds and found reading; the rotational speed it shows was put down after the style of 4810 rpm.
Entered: 3300 rpm
